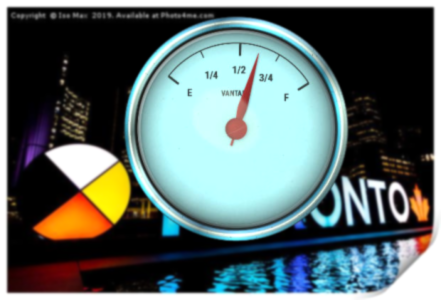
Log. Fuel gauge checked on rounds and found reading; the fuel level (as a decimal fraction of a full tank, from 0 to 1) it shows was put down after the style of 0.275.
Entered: 0.625
